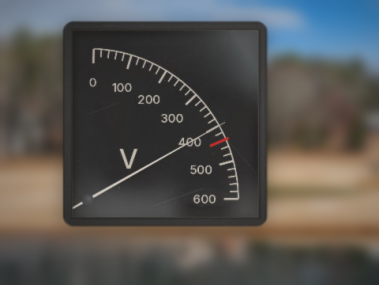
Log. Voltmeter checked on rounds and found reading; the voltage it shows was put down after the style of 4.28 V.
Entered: 400 V
